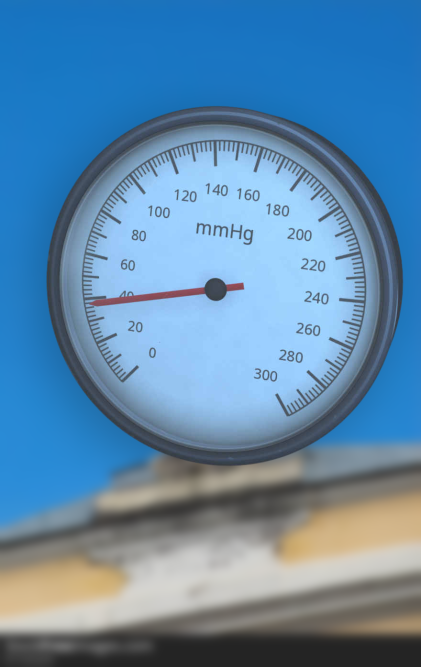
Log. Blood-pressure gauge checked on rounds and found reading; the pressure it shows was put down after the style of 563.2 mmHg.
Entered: 38 mmHg
